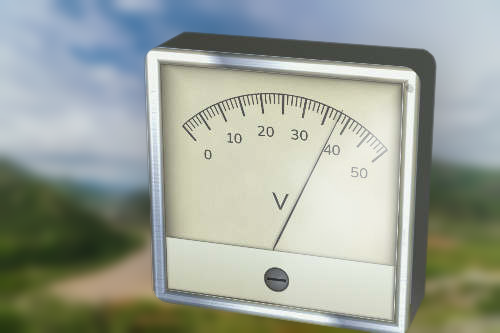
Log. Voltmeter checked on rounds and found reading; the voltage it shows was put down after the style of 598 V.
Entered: 38 V
